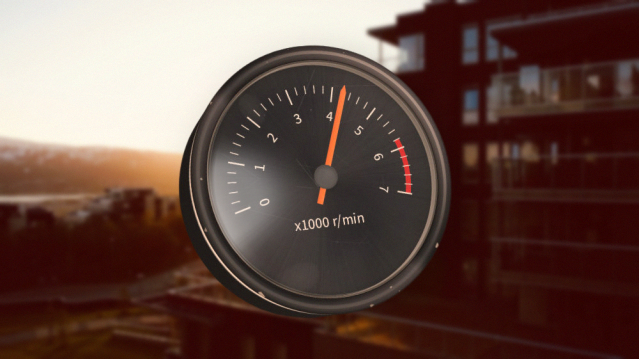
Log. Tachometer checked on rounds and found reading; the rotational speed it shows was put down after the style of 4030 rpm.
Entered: 4200 rpm
